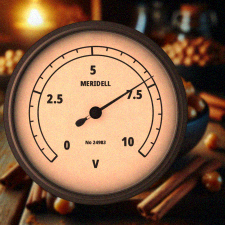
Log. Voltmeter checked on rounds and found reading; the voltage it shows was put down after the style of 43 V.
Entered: 7.25 V
